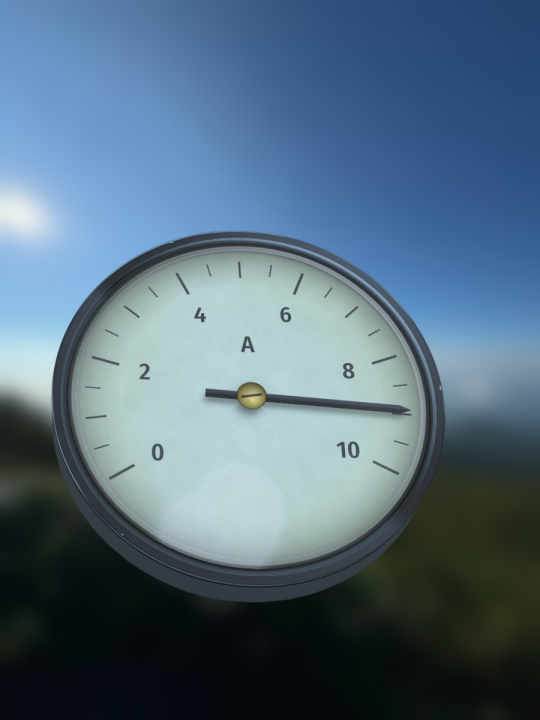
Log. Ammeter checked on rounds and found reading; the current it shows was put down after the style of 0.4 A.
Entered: 9 A
